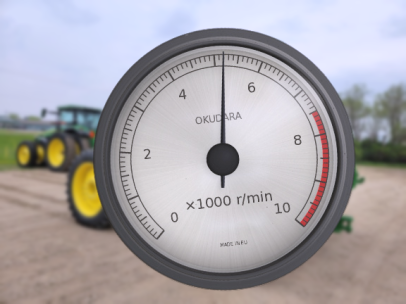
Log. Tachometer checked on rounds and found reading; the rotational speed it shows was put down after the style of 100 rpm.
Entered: 5200 rpm
